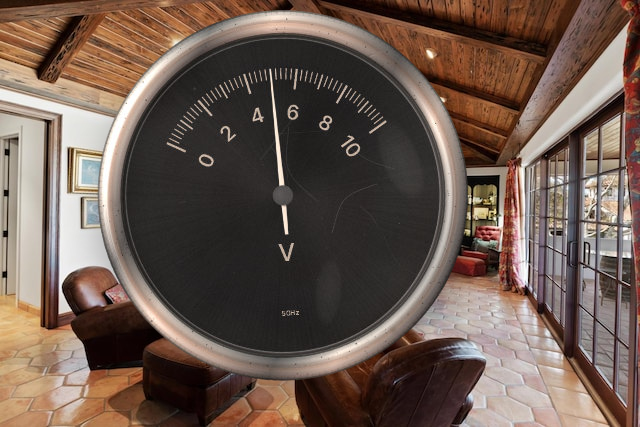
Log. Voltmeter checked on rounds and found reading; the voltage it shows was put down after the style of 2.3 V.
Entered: 5 V
